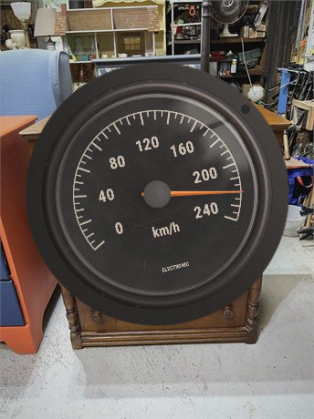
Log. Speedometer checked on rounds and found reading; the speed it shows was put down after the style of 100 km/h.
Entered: 220 km/h
